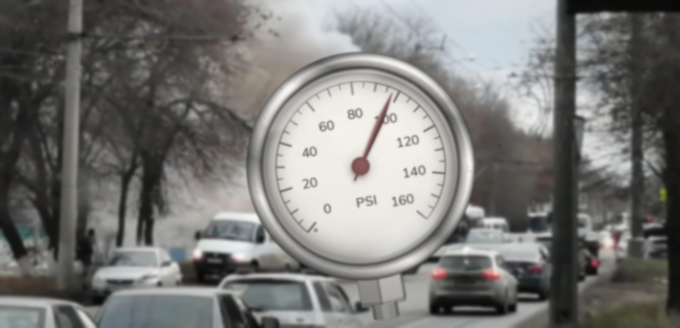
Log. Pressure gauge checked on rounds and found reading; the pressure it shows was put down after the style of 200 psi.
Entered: 97.5 psi
